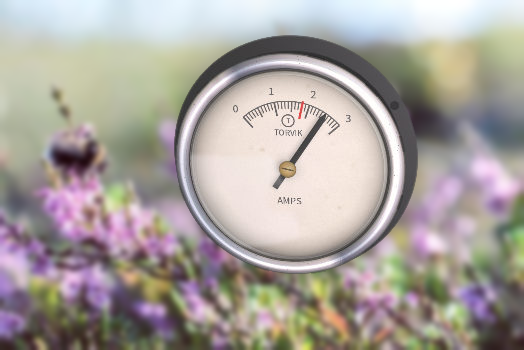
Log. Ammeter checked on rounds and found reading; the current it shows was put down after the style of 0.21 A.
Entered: 2.5 A
